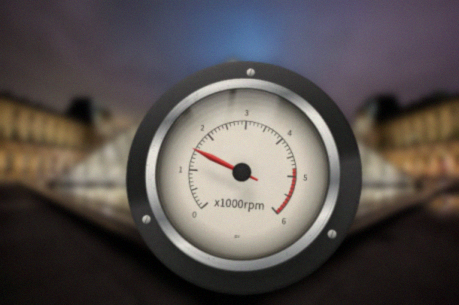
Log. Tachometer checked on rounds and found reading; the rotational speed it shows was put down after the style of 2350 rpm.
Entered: 1500 rpm
